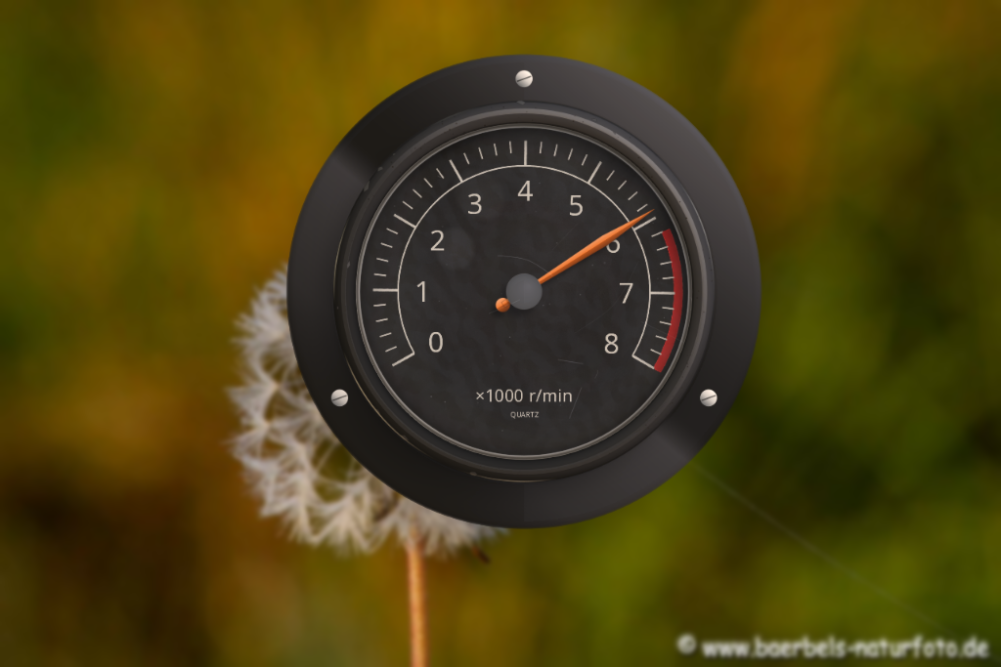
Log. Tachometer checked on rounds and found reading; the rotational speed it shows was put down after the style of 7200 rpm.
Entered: 5900 rpm
